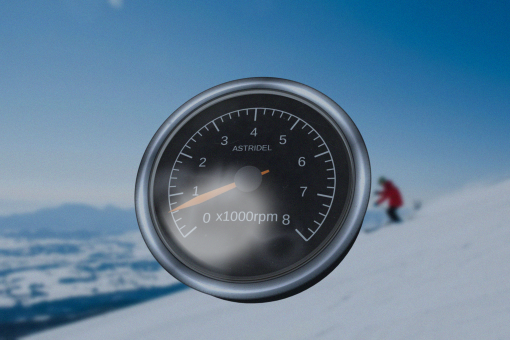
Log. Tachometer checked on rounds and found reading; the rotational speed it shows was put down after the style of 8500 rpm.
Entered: 600 rpm
